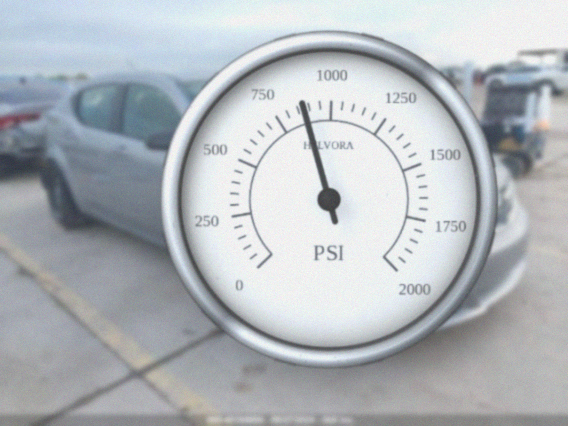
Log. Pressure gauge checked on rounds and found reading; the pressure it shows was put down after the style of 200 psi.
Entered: 875 psi
